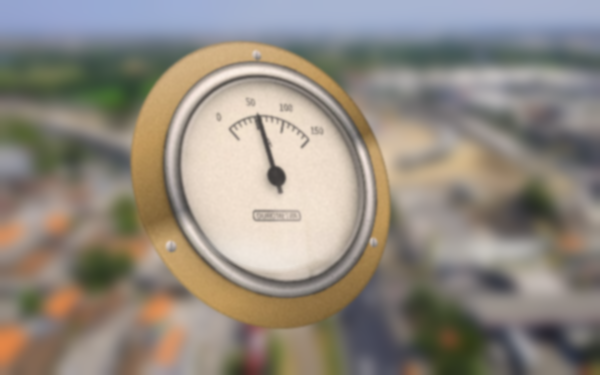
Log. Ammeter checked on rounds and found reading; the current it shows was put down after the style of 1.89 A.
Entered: 50 A
